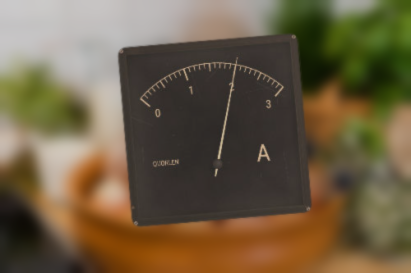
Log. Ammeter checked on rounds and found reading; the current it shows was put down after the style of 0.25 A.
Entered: 2 A
